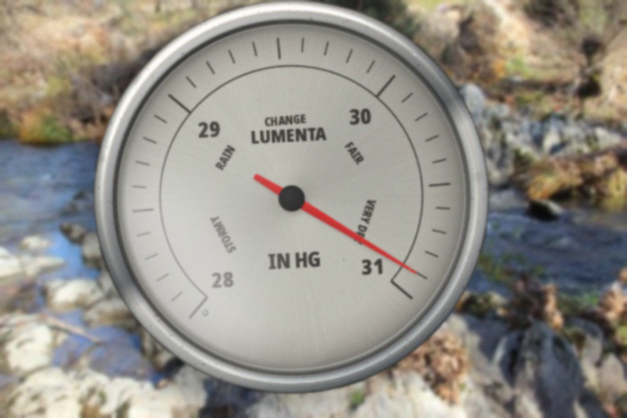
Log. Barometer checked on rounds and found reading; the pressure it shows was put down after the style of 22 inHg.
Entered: 30.9 inHg
